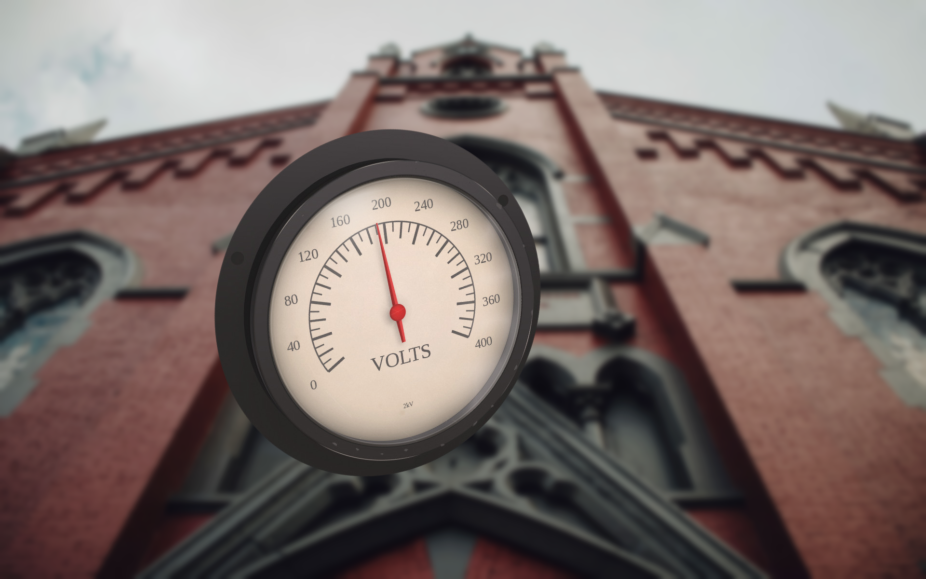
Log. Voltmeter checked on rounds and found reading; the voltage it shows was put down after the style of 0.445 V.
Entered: 190 V
